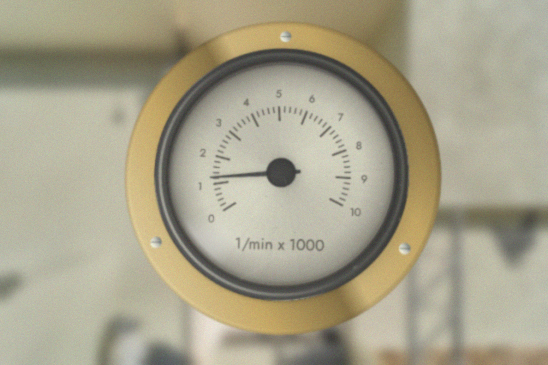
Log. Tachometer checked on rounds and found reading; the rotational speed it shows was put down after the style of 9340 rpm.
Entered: 1200 rpm
